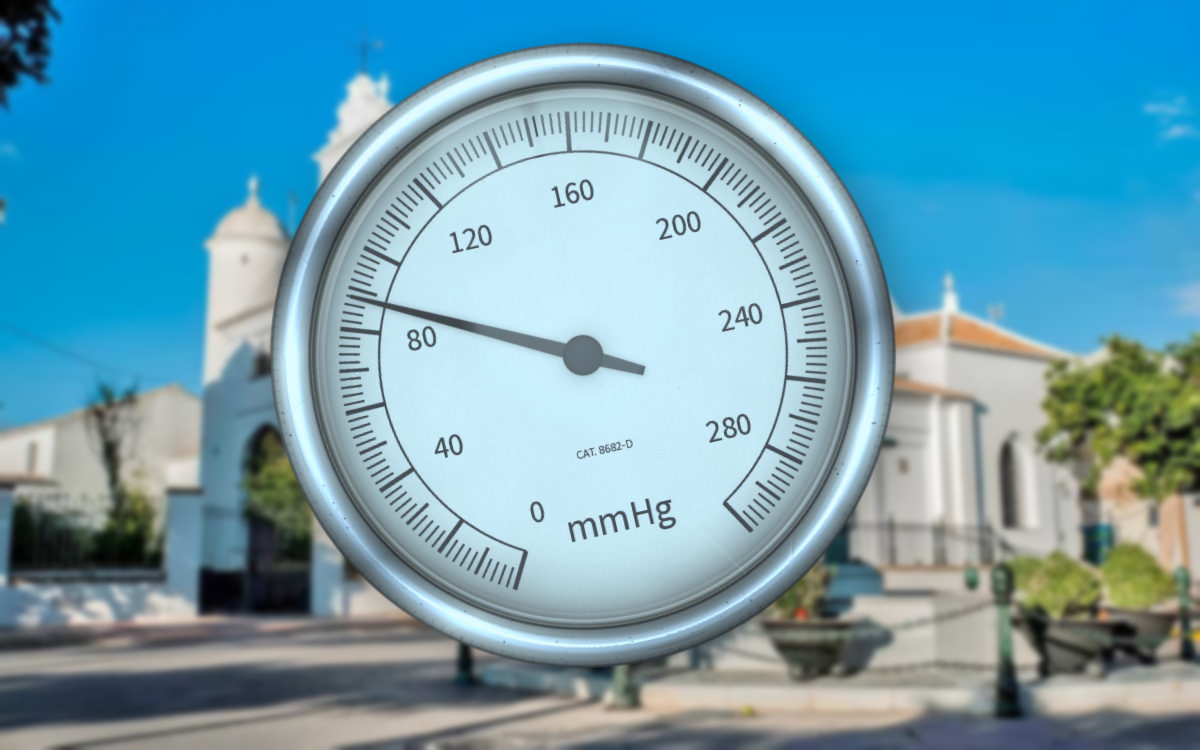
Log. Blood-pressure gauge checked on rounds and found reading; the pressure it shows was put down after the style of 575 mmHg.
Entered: 88 mmHg
